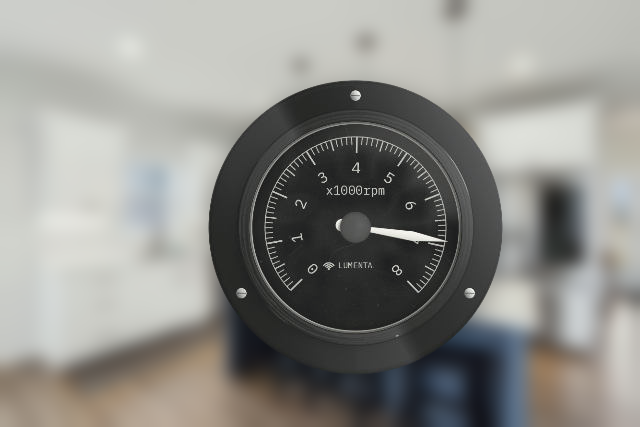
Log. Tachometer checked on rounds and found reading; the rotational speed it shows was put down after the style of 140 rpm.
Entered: 6900 rpm
